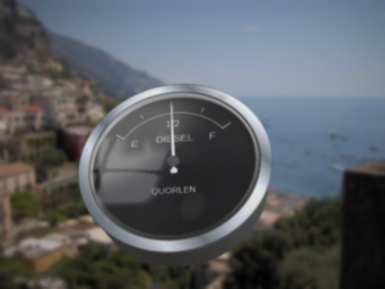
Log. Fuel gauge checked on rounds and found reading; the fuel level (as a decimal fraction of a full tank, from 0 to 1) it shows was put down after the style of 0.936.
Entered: 0.5
